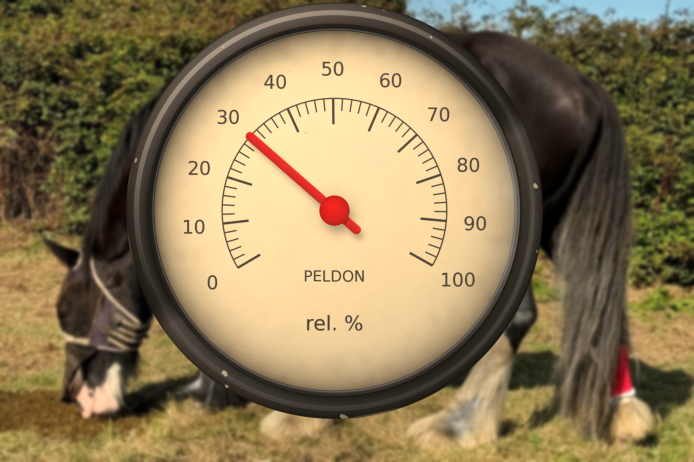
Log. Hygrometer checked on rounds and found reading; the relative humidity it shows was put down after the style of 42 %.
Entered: 30 %
